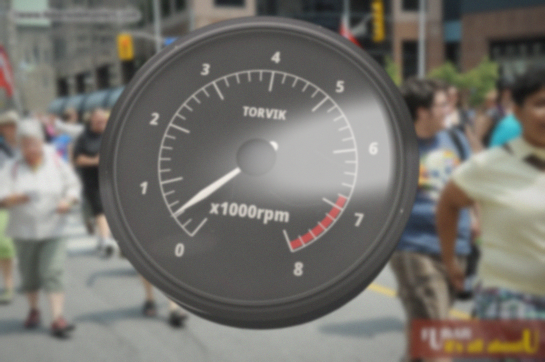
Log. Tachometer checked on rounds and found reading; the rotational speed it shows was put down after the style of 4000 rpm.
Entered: 400 rpm
